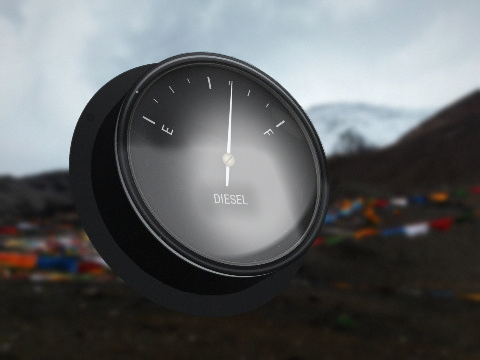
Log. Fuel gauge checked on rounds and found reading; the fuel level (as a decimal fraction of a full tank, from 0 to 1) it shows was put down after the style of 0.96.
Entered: 0.625
